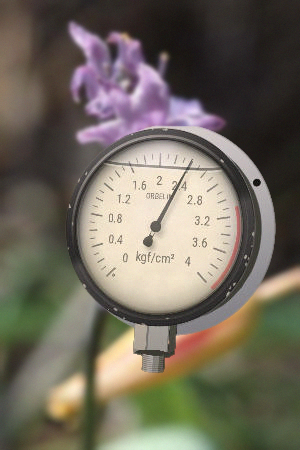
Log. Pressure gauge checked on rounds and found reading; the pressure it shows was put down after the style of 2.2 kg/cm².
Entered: 2.4 kg/cm²
